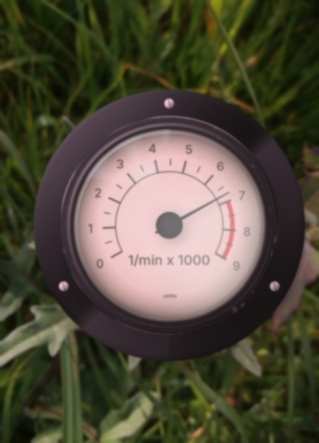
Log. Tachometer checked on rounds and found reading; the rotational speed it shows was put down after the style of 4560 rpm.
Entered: 6750 rpm
